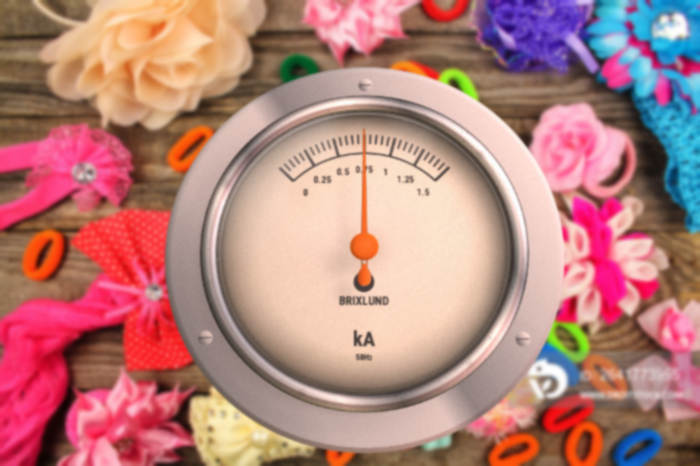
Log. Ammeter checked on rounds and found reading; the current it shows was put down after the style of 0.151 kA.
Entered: 0.75 kA
